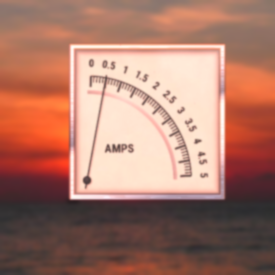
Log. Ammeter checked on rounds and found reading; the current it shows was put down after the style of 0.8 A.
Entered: 0.5 A
